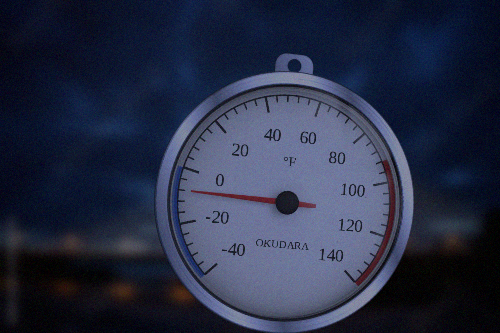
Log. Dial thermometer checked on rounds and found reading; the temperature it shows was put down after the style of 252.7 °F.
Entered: -8 °F
